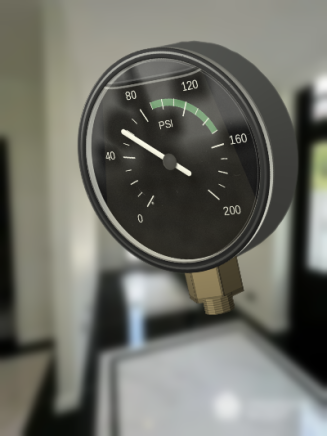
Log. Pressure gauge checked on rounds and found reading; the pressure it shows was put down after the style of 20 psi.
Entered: 60 psi
